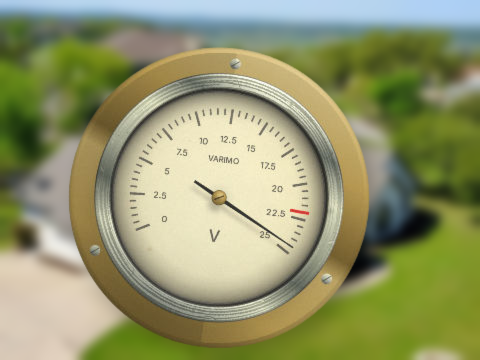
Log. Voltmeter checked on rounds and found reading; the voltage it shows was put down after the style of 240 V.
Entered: 24.5 V
